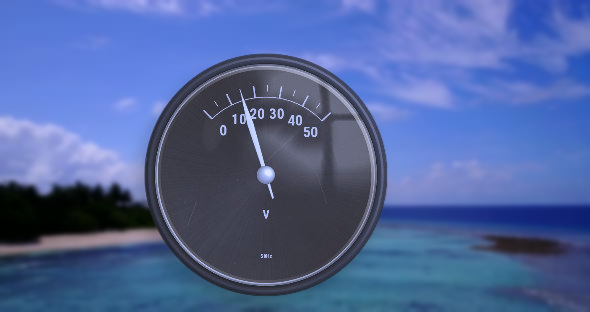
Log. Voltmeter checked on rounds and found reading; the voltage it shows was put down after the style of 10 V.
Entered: 15 V
